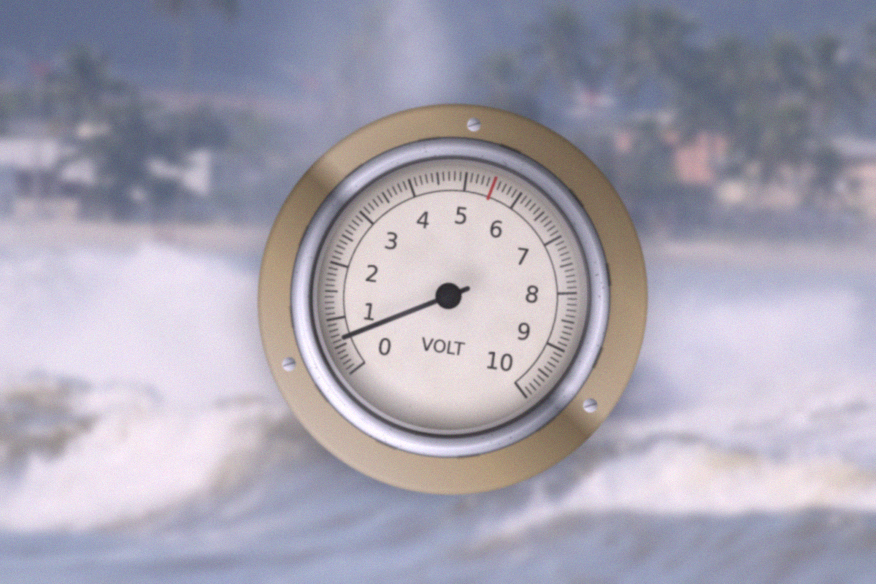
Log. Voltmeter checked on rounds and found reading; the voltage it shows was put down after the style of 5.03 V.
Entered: 0.6 V
